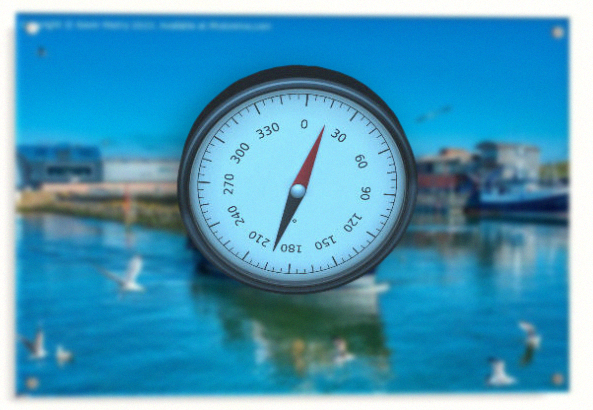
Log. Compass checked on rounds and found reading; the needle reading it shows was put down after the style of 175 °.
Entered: 15 °
